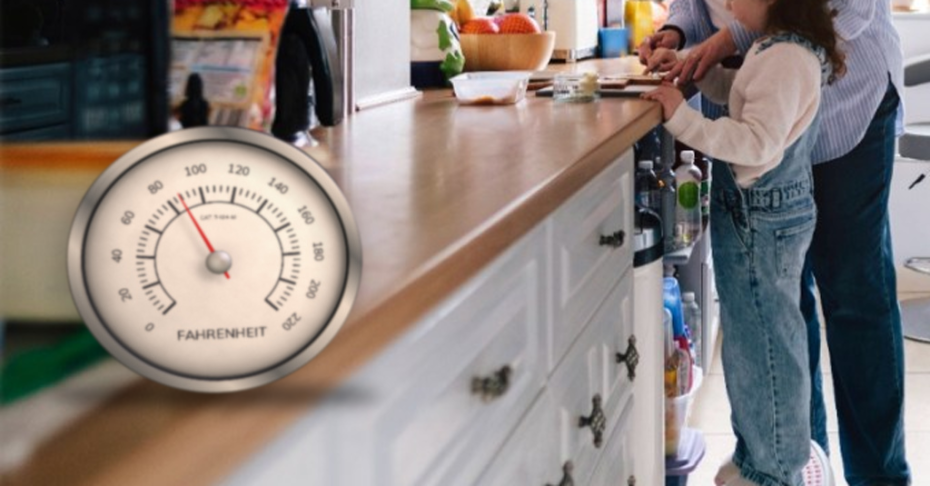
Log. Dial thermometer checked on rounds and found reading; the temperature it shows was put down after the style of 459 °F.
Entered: 88 °F
